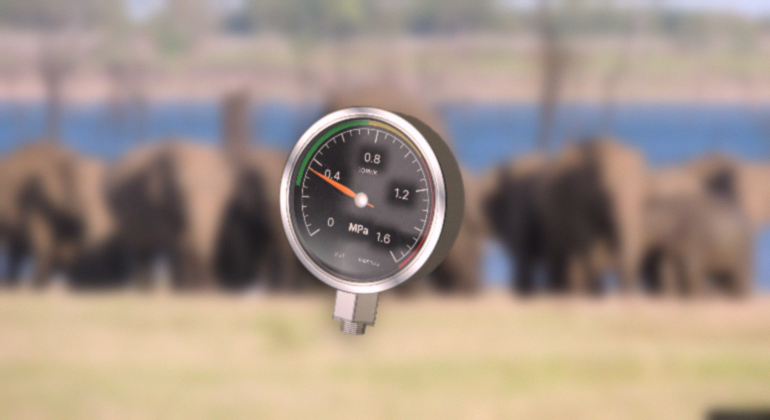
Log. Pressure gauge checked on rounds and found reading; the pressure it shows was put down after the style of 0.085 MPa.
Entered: 0.35 MPa
